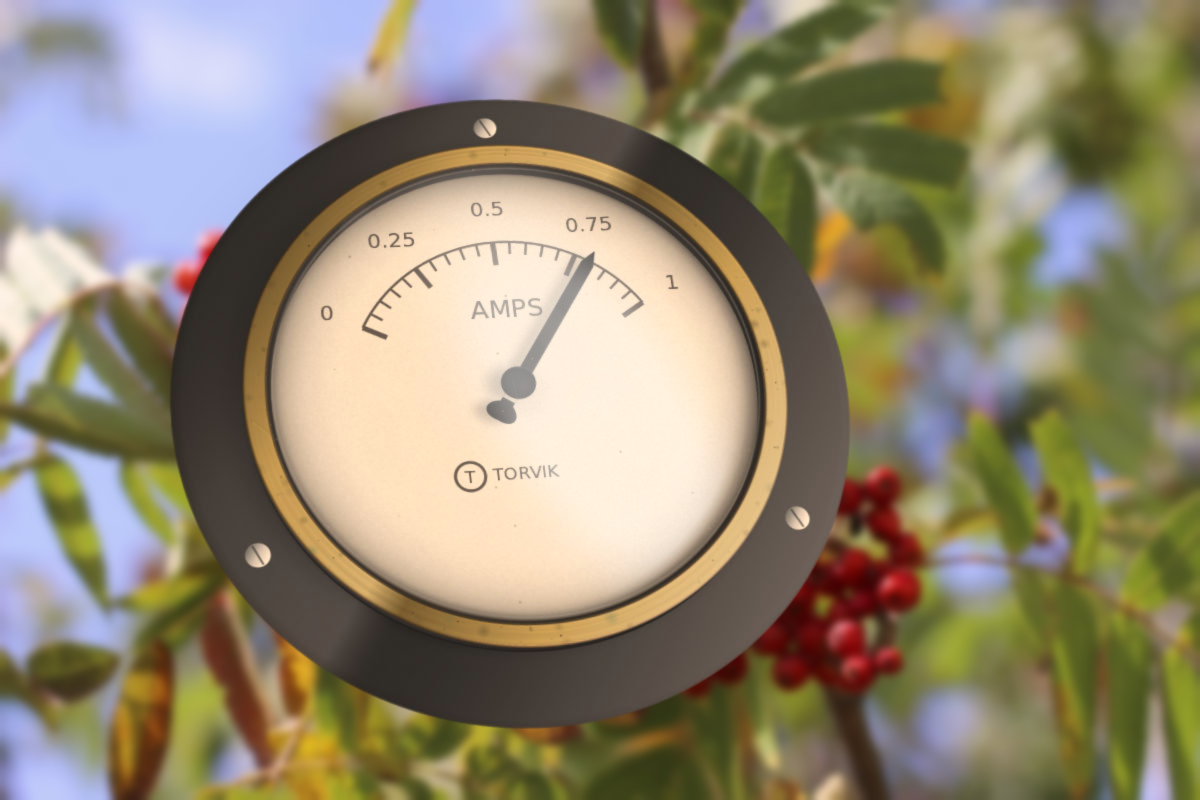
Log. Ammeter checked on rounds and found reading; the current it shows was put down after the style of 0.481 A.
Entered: 0.8 A
